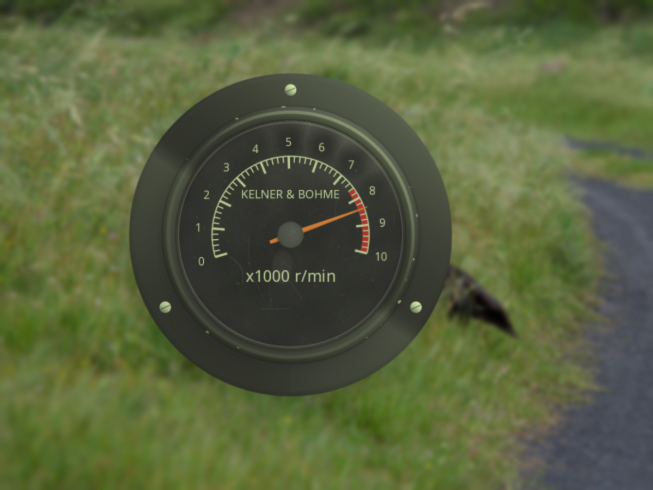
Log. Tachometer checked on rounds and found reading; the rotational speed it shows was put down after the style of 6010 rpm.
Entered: 8400 rpm
